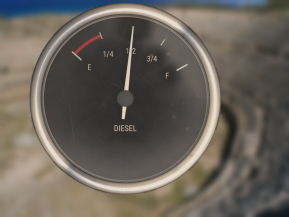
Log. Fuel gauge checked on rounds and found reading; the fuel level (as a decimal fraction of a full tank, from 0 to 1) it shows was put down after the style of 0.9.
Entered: 0.5
